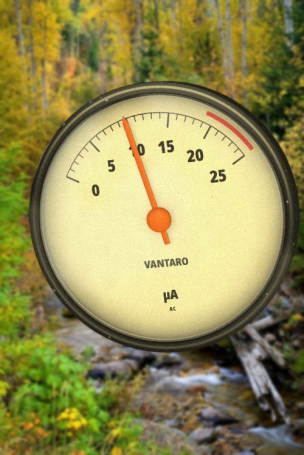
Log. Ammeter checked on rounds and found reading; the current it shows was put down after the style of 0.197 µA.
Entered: 10 µA
